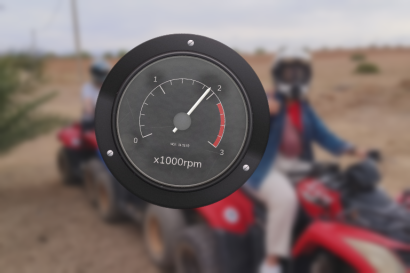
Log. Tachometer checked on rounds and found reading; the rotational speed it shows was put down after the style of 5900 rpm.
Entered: 1900 rpm
